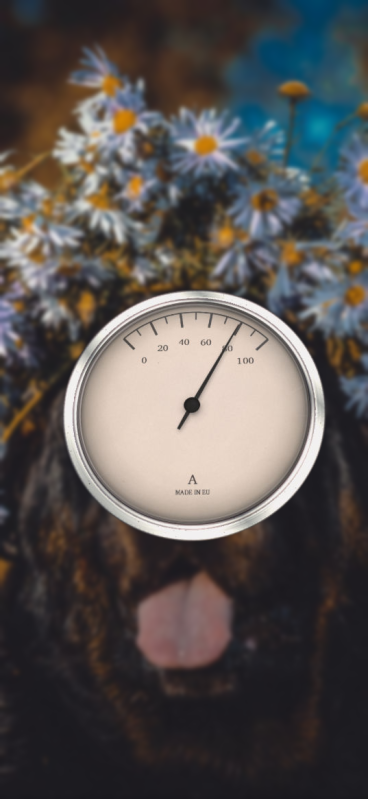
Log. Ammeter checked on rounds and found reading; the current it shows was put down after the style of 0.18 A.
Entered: 80 A
